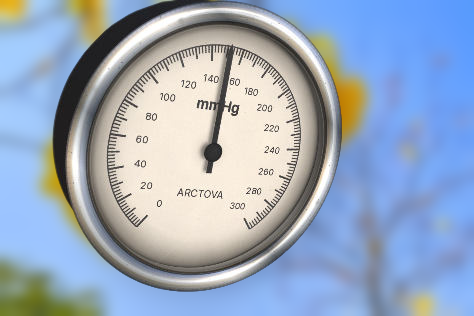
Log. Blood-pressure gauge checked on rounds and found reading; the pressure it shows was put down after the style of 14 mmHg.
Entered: 150 mmHg
